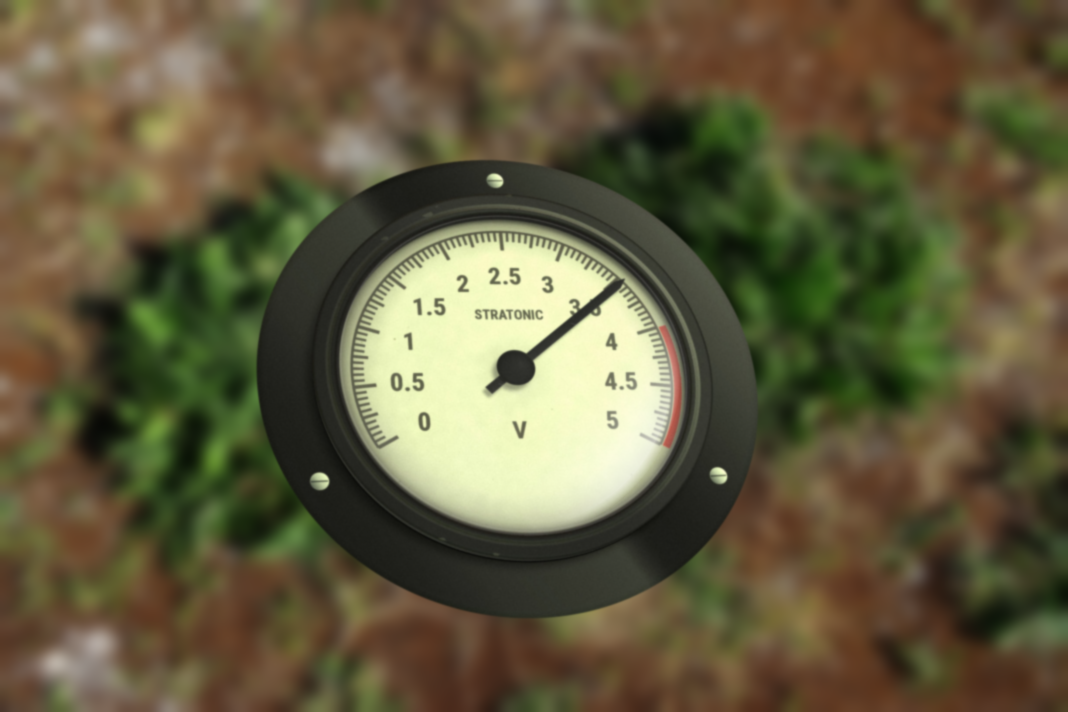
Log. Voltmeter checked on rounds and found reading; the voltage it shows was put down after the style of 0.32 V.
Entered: 3.55 V
